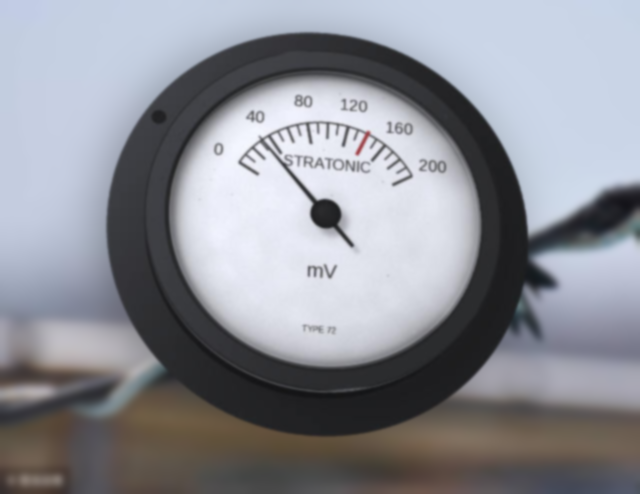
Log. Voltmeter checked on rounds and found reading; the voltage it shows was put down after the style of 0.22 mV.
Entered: 30 mV
